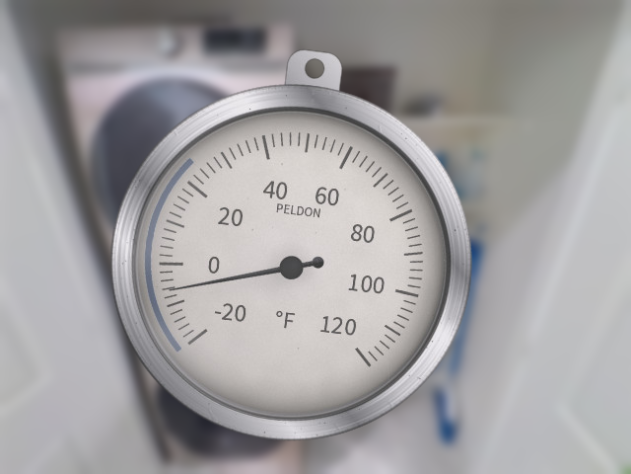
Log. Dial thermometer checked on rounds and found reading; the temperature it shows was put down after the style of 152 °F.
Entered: -6 °F
